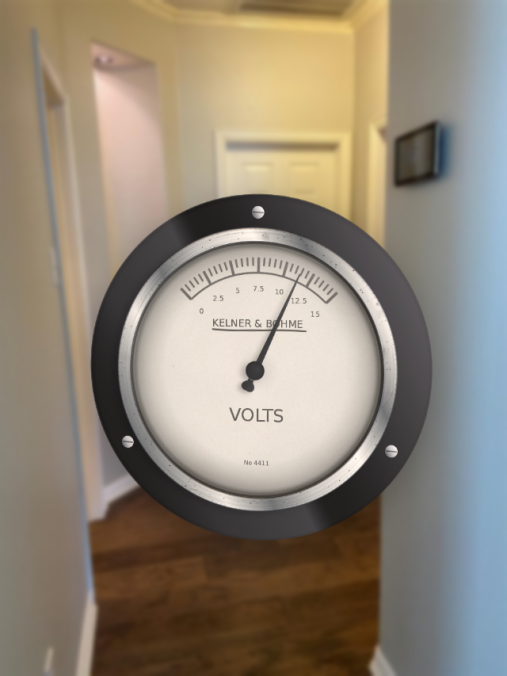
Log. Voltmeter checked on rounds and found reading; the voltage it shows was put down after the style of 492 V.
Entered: 11.5 V
